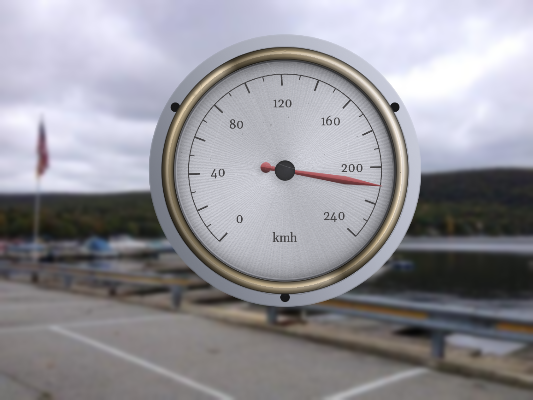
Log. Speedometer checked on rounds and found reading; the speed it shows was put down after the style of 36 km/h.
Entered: 210 km/h
